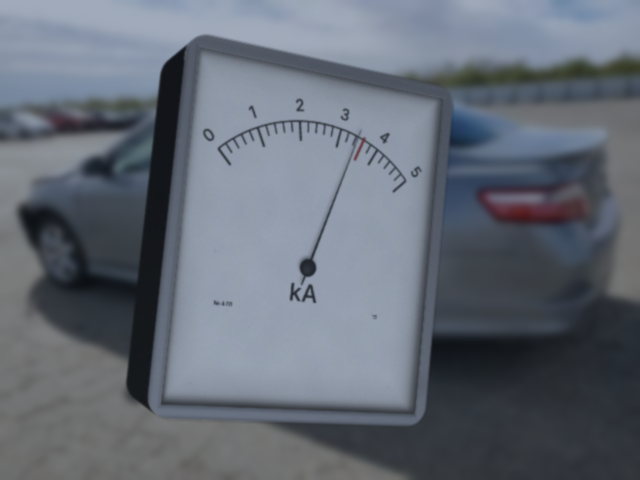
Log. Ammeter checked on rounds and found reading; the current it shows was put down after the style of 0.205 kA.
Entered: 3.4 kA
